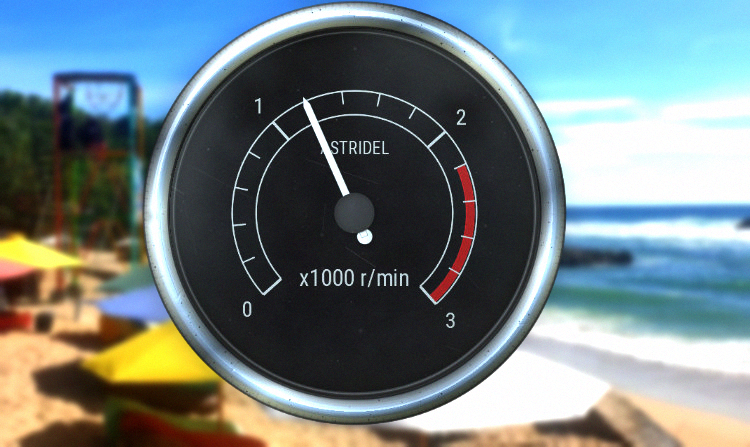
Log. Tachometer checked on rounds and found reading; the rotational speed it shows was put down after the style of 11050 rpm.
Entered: 1200 rpm
